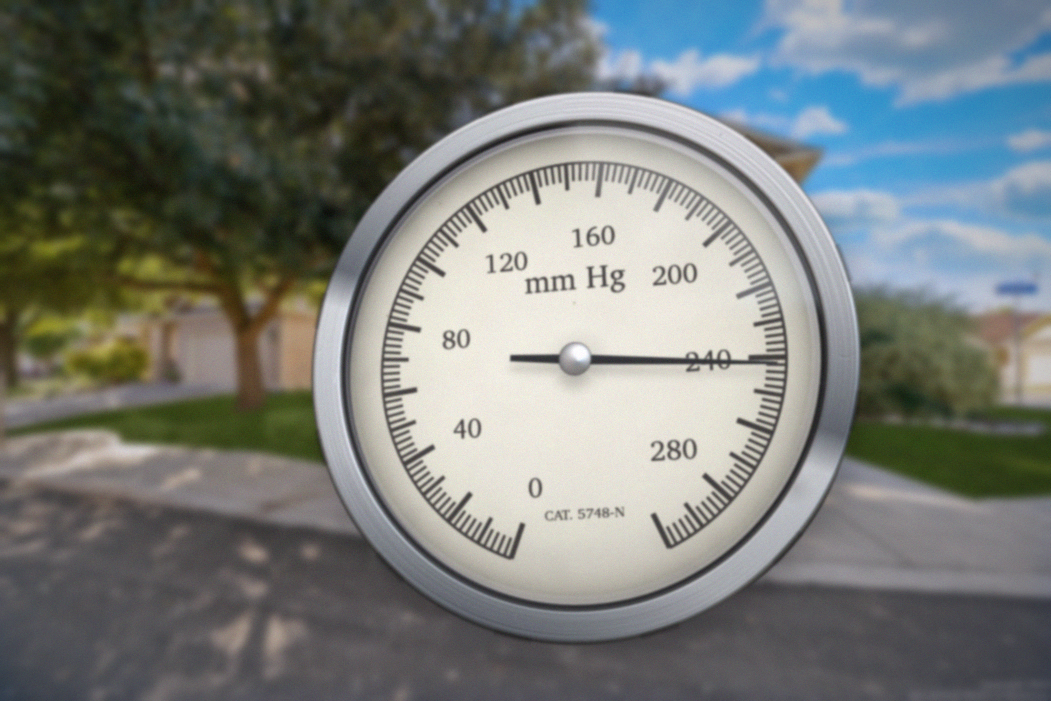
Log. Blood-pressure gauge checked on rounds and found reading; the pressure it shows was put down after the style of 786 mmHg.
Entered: 242 mmHg
